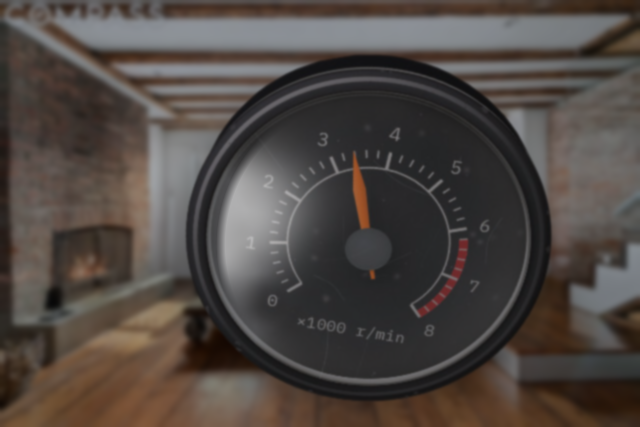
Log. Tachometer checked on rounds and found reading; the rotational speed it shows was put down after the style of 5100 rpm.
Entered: 3400 rpm
